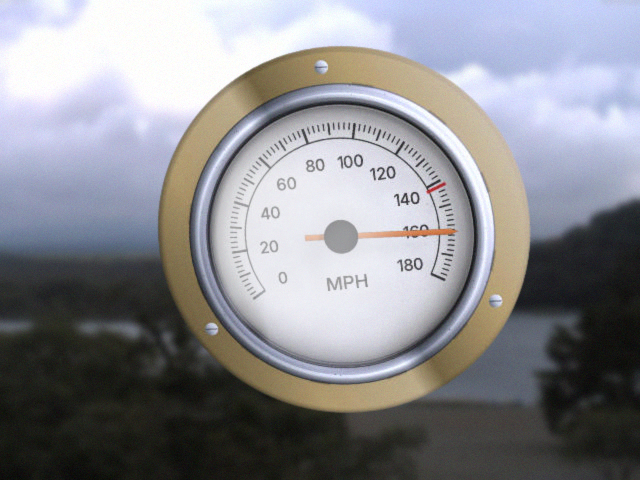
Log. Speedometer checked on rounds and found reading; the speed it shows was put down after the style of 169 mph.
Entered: 160 mph
